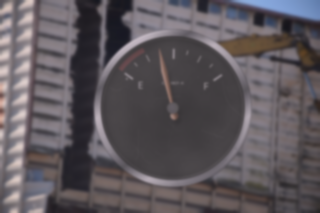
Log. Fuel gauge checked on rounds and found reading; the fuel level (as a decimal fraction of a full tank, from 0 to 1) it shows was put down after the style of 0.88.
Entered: 0.375
